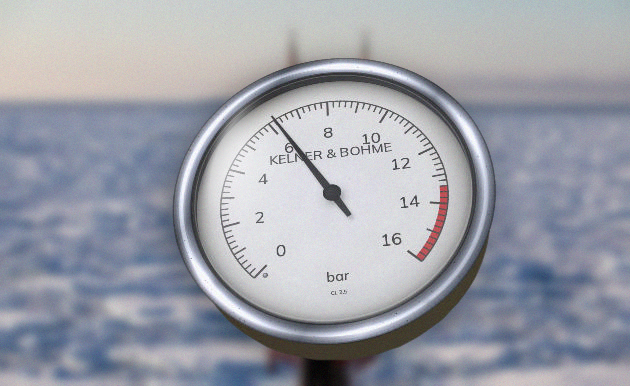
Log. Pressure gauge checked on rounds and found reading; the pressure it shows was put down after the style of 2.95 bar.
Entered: 6.2 bar
